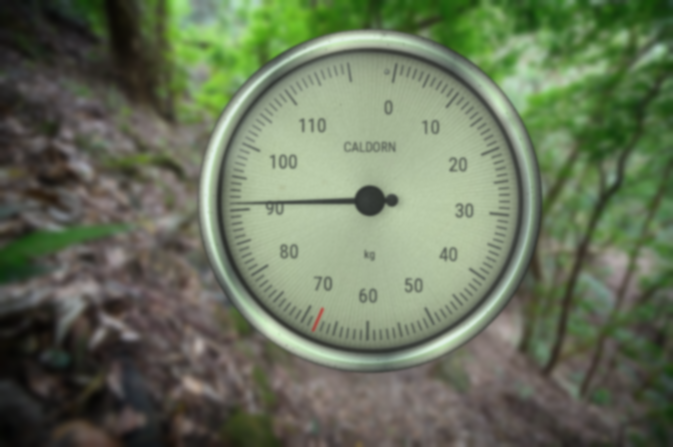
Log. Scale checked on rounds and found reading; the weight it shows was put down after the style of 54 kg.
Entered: 91 kg
